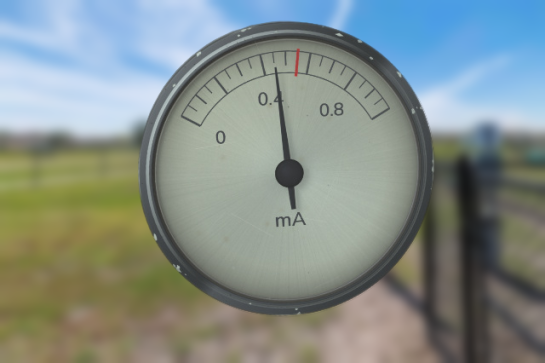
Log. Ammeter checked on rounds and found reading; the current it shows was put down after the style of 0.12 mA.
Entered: 0.45 mA
